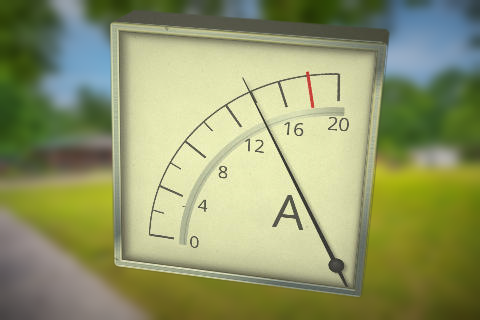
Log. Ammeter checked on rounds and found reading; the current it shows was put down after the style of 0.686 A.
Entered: 14 A
